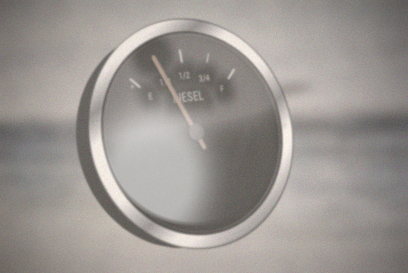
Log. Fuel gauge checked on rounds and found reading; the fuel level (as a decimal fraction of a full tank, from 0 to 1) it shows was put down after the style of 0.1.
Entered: 0.25
